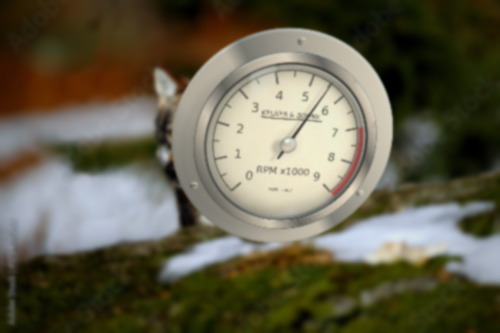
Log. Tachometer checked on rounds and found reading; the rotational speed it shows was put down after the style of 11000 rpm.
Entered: 5500 rpm
